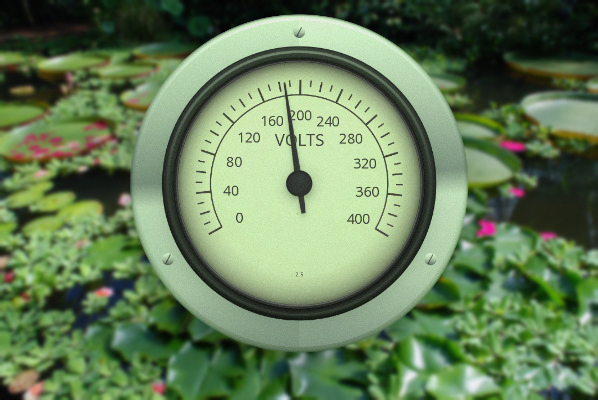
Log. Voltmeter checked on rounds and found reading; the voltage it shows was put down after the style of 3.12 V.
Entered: 185 V
